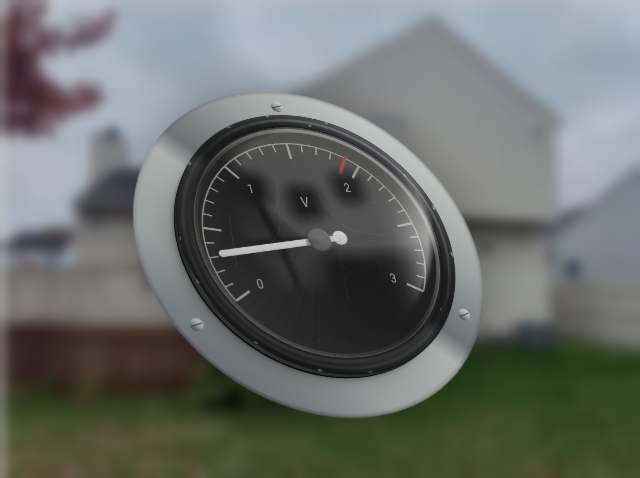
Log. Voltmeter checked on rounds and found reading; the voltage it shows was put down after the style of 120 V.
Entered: 0.3 V
